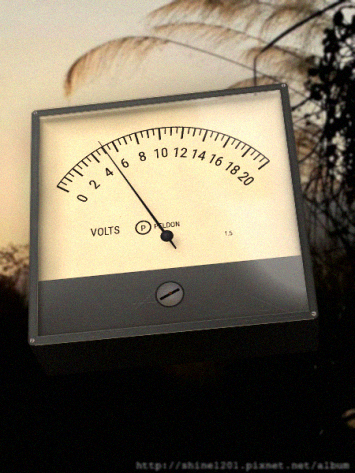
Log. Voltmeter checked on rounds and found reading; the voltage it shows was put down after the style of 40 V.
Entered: 5 V
